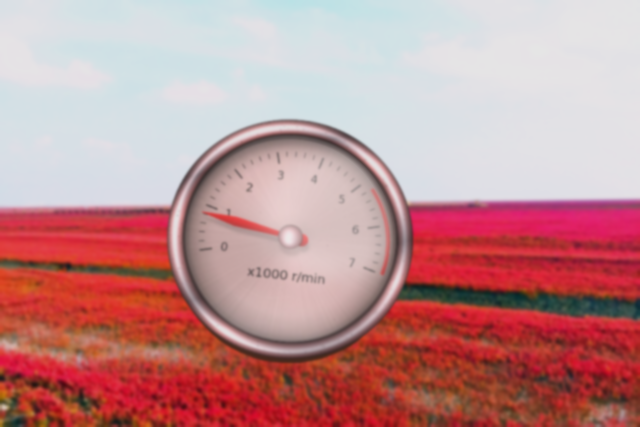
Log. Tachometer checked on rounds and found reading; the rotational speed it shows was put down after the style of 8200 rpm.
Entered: 800 rpm
